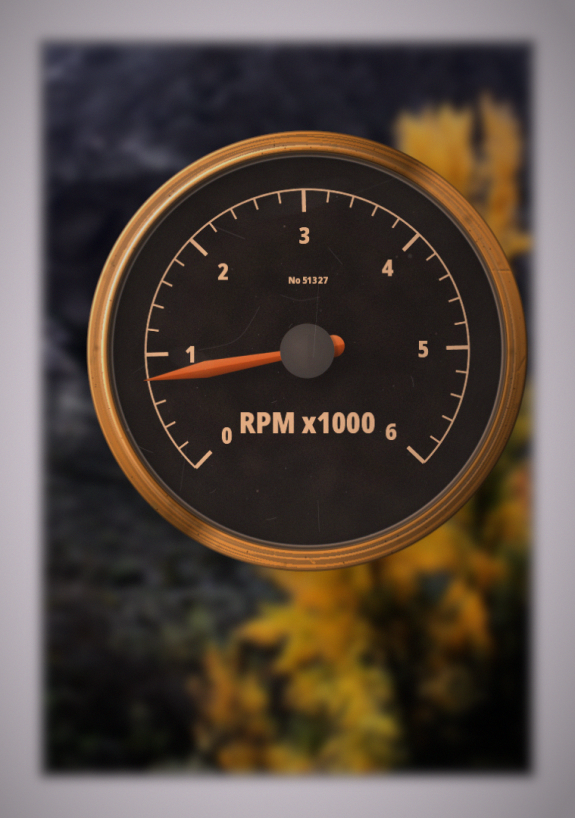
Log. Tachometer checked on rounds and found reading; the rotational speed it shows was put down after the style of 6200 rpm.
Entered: 800 rpm
